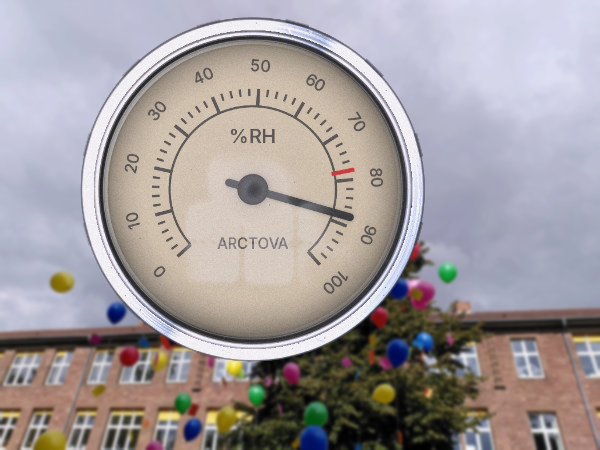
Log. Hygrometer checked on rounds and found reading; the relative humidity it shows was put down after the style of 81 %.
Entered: 88 %
